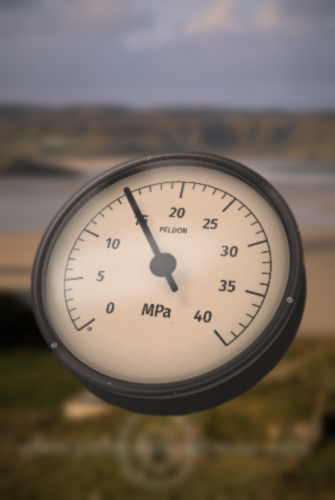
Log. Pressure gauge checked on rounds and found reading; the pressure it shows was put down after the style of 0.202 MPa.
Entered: 15 MPa
